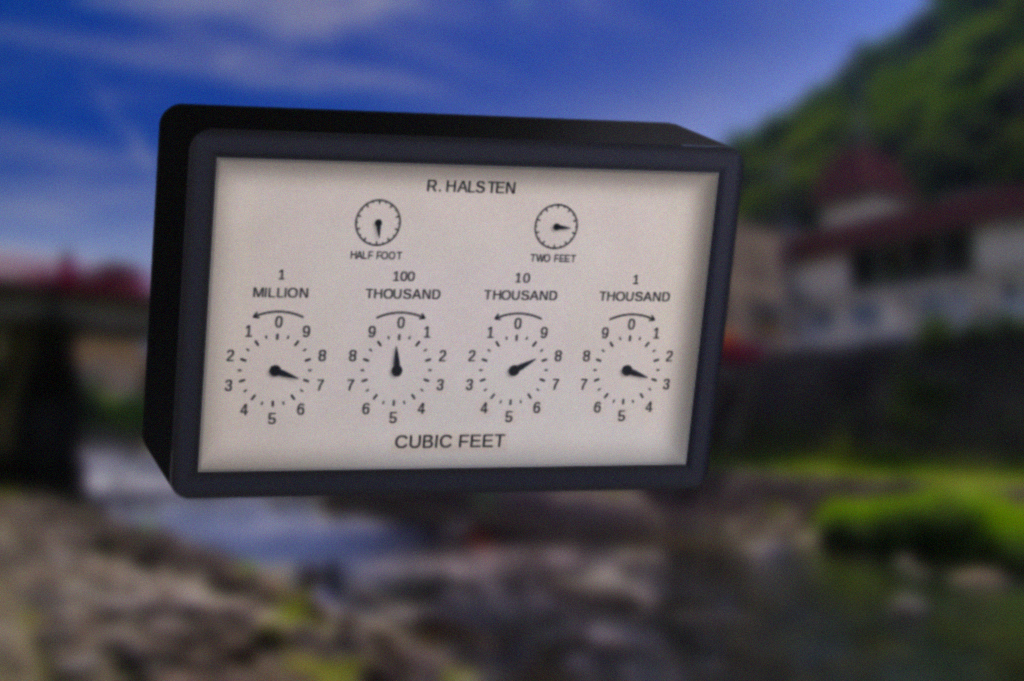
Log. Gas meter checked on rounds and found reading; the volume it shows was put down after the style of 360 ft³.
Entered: 698300 ft³
